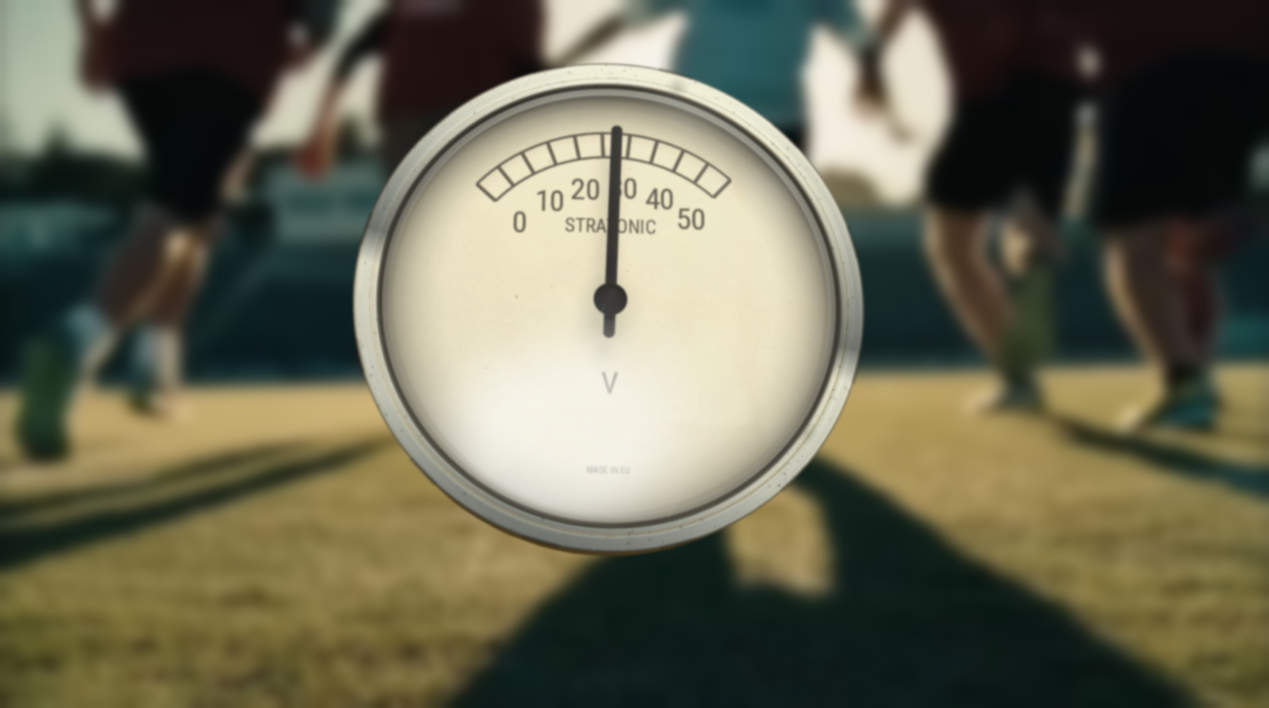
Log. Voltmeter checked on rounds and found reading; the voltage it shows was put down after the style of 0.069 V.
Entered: 27.5 V
